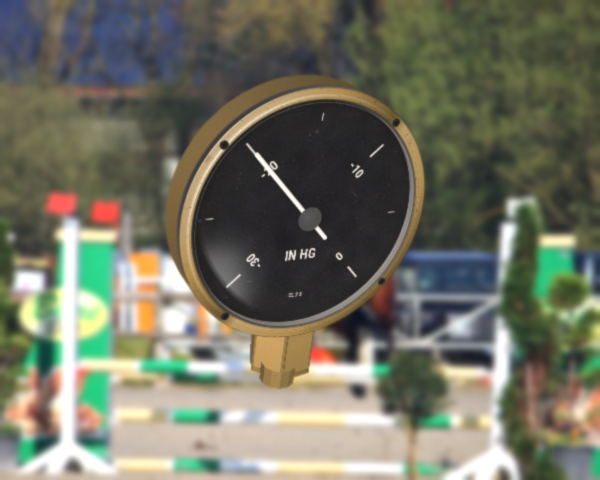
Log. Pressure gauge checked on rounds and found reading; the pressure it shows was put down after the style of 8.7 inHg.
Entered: -20 inHg
